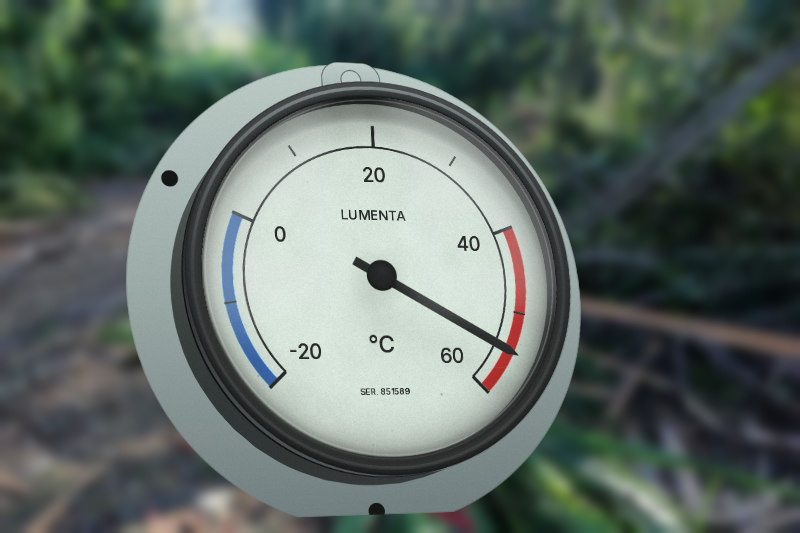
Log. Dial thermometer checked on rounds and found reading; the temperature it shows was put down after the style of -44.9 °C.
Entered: 55 °C
